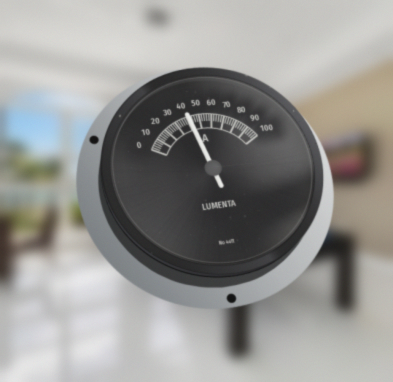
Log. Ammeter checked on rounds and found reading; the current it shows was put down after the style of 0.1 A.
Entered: 40 A
